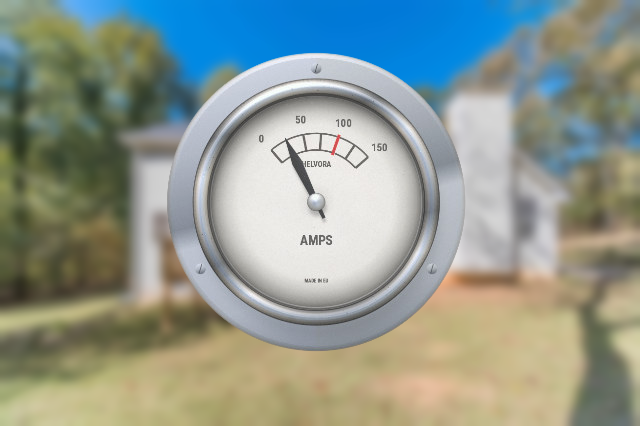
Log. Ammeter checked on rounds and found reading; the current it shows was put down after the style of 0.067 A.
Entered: 25 A
